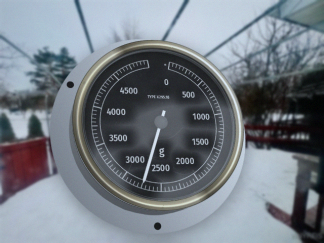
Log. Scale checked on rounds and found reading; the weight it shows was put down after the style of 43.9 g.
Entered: 2750 g
